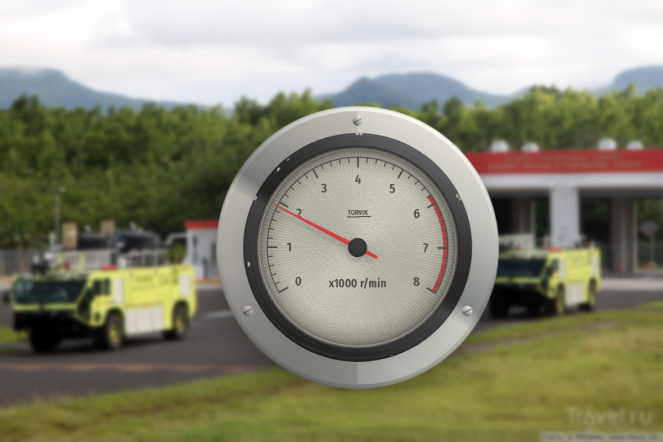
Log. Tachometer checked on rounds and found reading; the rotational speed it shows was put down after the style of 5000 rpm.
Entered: 1900 rpm
